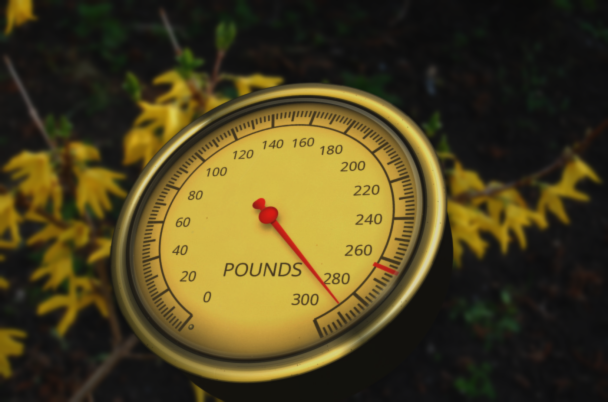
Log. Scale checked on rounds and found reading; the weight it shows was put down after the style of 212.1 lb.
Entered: 288 lb
